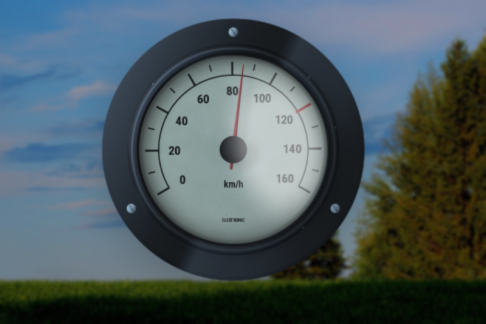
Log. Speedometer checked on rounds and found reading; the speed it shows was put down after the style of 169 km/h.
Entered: 85 km/h
